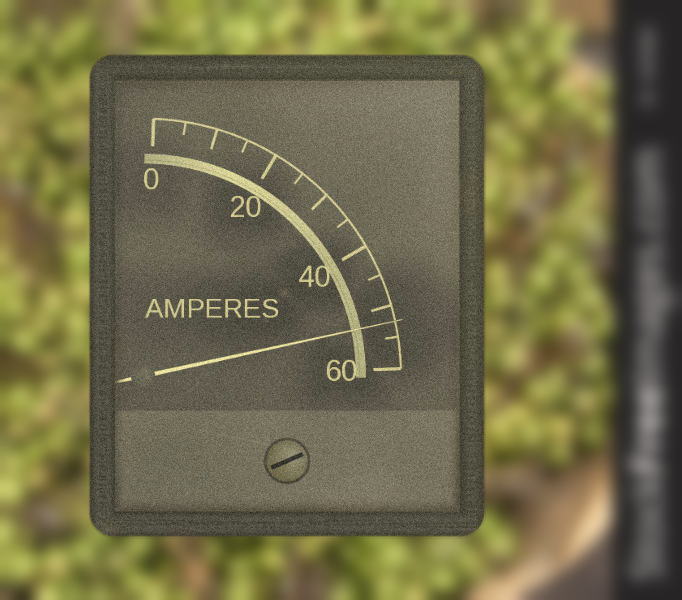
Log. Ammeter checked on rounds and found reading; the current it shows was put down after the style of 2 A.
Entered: 52.5 A
